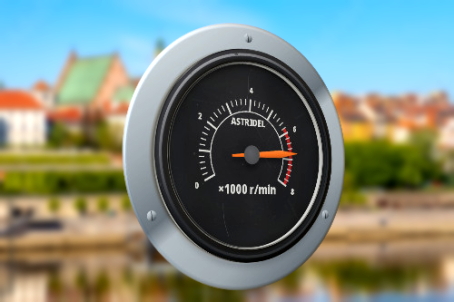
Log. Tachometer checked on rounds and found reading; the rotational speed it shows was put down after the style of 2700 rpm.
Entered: 6800 rpm
